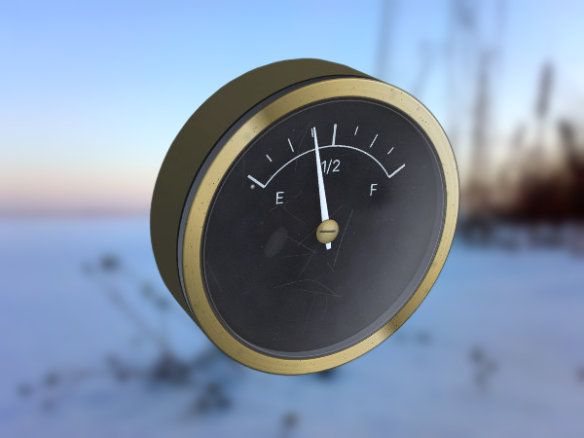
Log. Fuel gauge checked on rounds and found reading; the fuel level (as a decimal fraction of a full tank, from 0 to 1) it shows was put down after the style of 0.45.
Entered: 0.375
